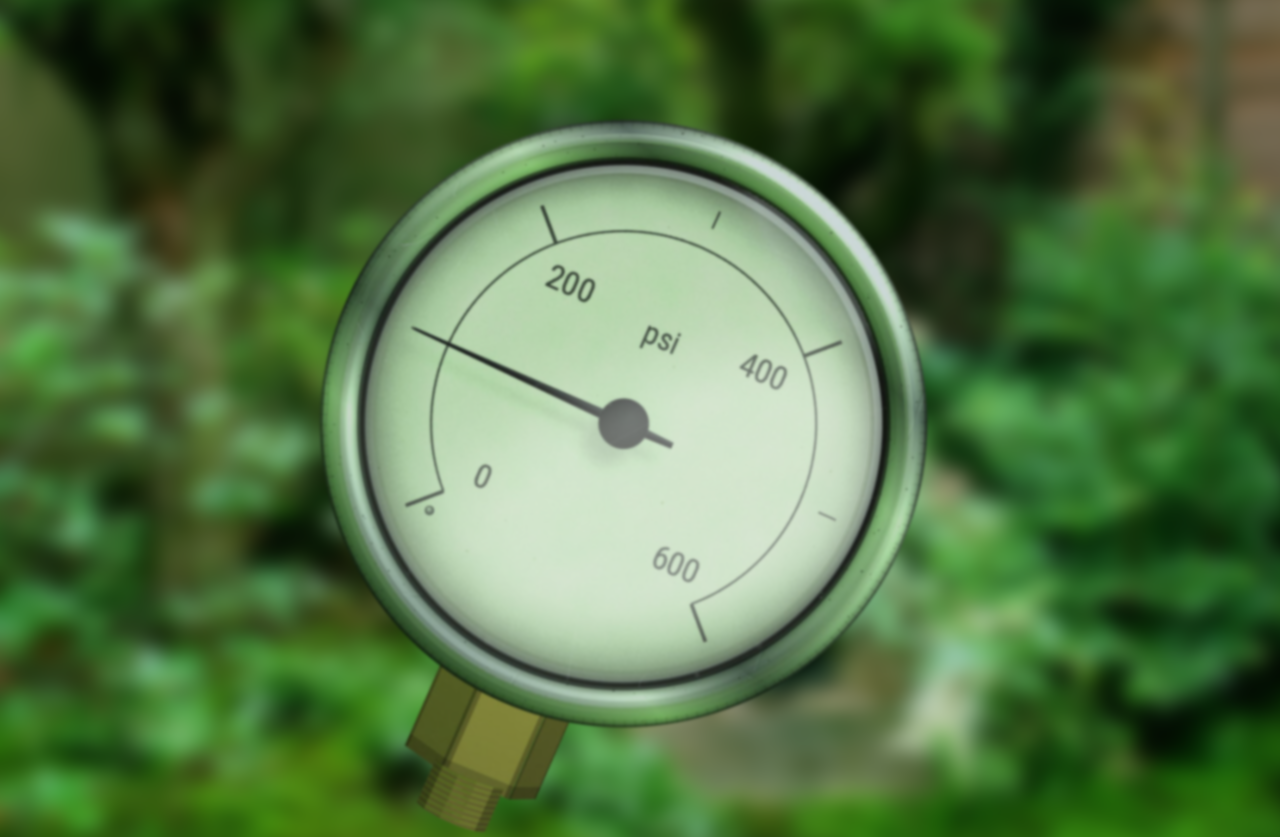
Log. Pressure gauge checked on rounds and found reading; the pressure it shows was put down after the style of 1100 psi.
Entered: 100 psi
